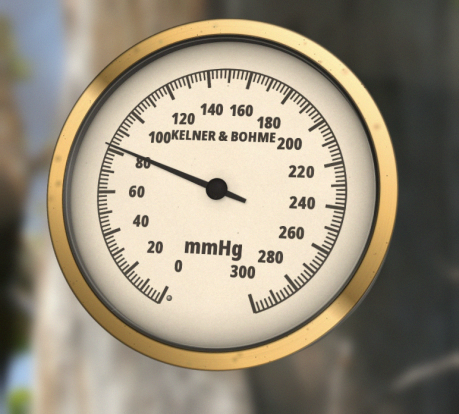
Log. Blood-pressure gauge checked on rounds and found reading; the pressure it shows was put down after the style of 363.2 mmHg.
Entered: 82 mmHg
